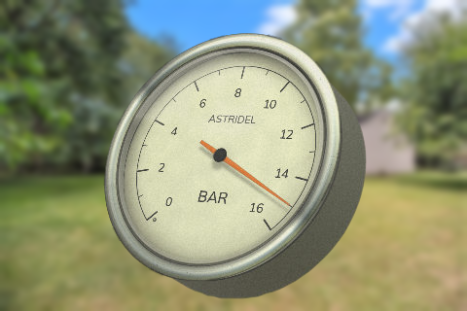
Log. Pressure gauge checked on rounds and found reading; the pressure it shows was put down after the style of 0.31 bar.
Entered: 15 bar
